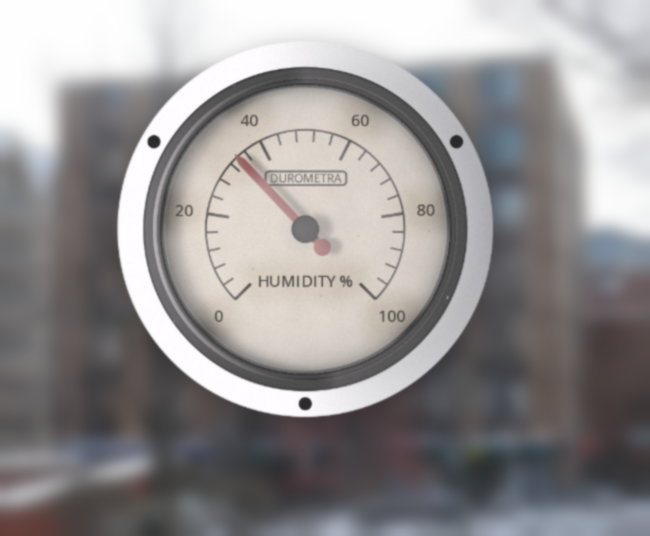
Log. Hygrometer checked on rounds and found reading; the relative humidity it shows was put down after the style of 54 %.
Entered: 34 %
